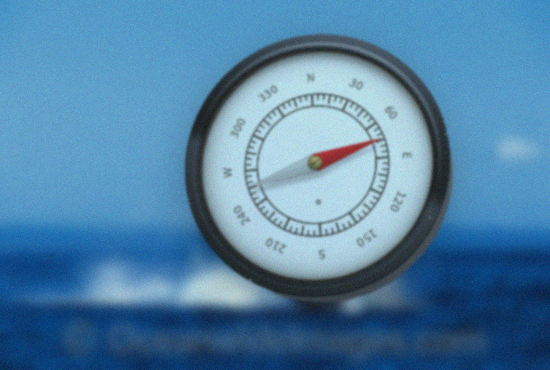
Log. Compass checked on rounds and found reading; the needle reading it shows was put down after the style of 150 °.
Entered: 75 °
